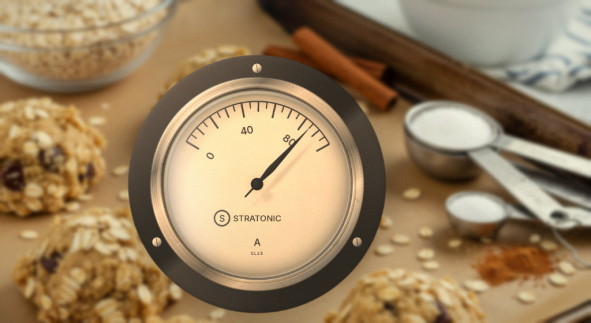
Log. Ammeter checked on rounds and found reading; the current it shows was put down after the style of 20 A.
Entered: 85 A
